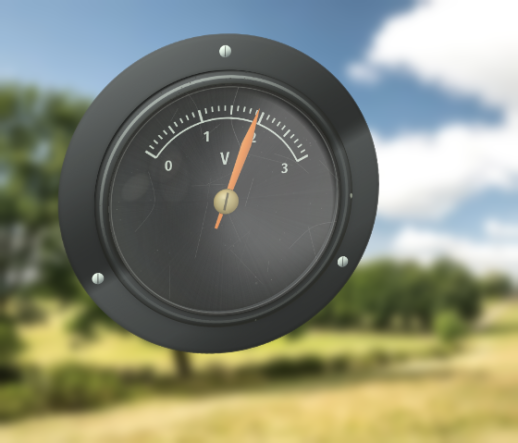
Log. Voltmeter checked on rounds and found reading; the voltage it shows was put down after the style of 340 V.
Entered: 1.9 V
